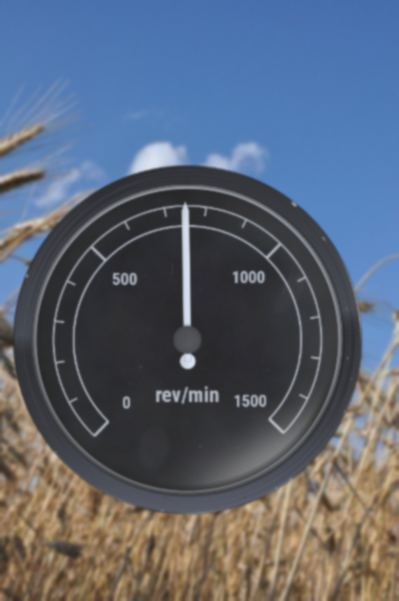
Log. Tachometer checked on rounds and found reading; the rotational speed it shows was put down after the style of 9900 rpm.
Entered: 750 rpm
